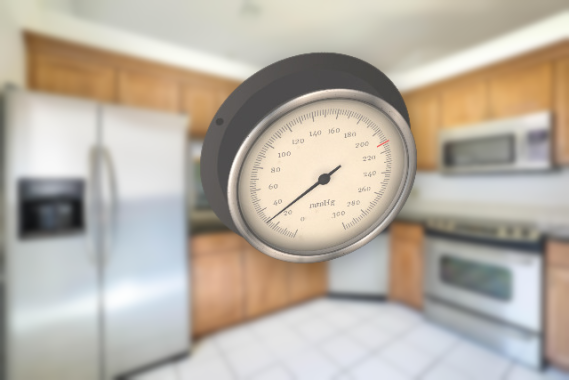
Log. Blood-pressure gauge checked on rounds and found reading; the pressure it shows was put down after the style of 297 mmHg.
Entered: 30 mmHg
